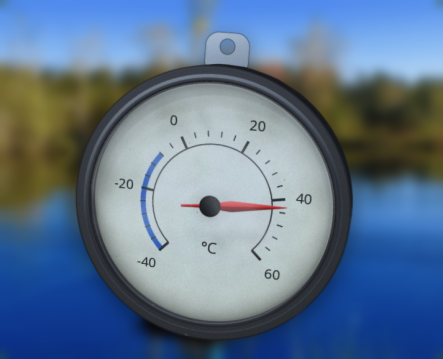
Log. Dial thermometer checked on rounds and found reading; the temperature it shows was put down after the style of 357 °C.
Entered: 42 °C
